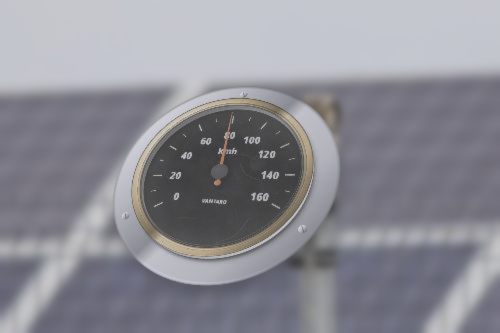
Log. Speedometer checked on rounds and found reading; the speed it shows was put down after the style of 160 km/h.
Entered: 80 km/h
